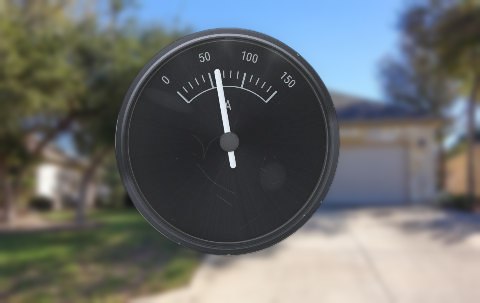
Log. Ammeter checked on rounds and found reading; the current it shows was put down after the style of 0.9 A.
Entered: 60 A
